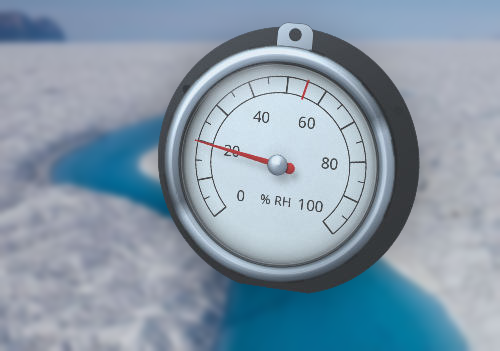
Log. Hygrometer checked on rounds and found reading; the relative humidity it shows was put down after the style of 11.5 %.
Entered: 20 %
